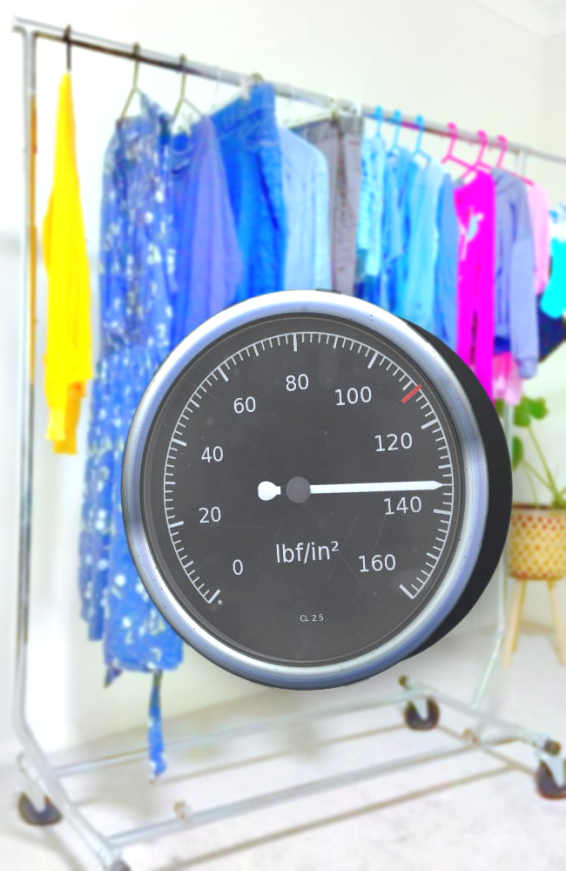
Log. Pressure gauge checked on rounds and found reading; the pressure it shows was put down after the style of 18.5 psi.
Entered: 134 psi
